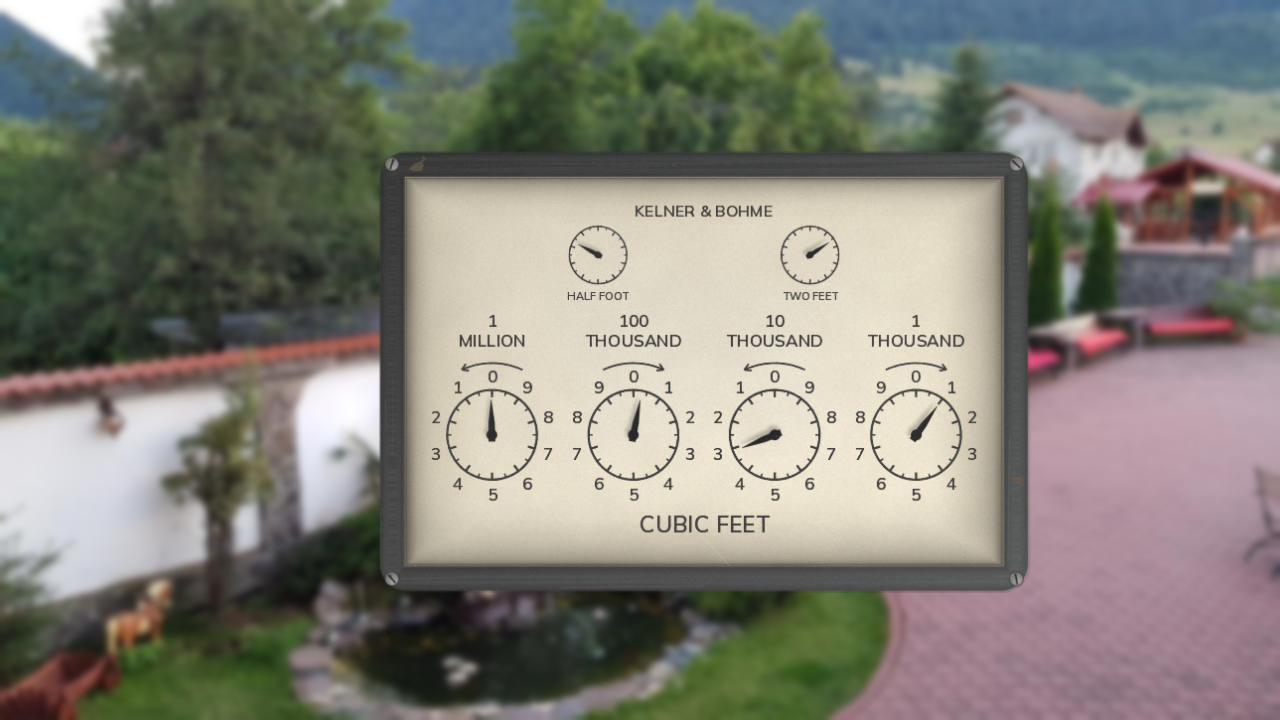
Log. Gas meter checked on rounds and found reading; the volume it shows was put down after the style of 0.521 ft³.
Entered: 3100 ft³
